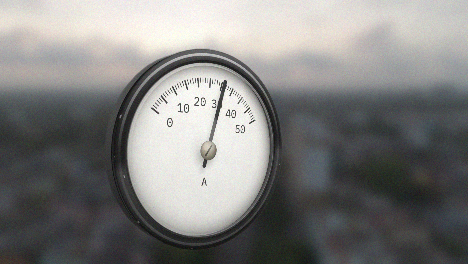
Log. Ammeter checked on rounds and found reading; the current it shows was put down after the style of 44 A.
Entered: 30 A
